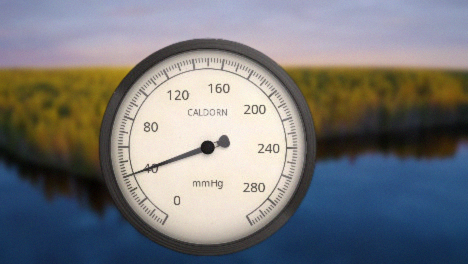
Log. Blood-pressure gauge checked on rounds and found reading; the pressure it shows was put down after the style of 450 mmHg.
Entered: 40 mmHg
